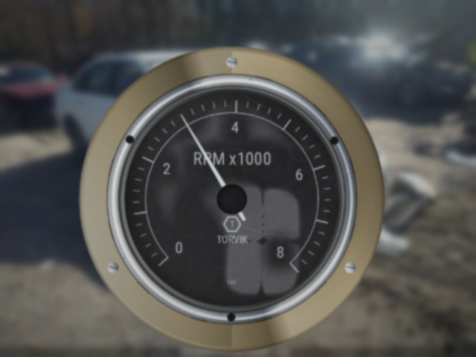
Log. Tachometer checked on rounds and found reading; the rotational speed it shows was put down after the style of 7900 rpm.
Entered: 3000 rpm
